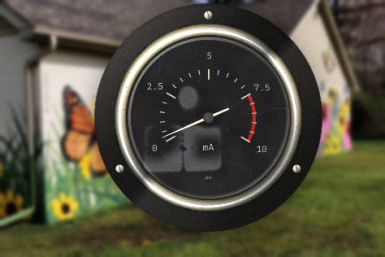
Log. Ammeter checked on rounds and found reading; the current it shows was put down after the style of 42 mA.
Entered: 0.25 mA
